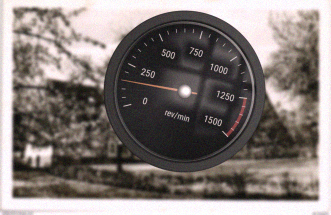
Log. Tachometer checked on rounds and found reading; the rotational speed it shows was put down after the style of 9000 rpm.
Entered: 150 rpm
